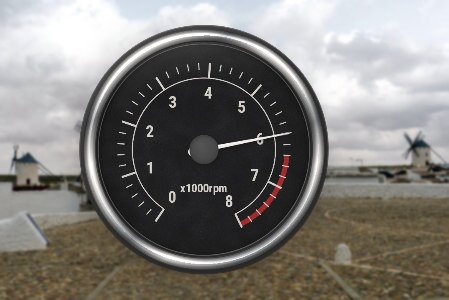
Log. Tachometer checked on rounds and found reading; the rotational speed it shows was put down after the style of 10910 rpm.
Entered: 6000 rpm
